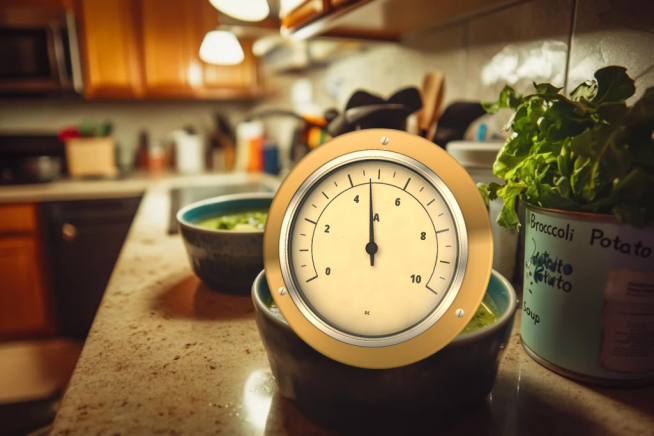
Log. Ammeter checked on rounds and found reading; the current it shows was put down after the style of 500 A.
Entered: 4.75 A
